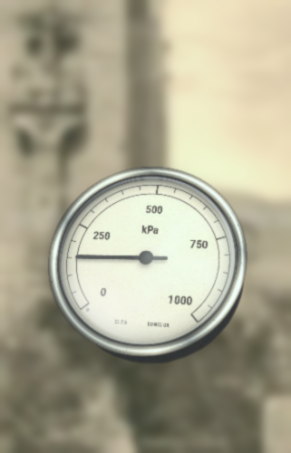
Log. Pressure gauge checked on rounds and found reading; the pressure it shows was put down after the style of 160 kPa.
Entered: 150 kPa
